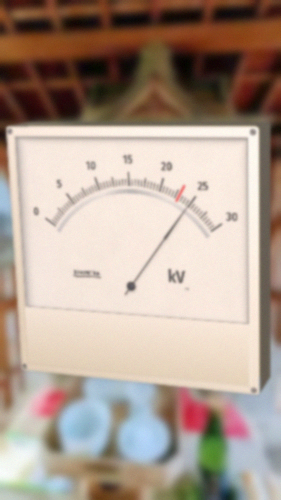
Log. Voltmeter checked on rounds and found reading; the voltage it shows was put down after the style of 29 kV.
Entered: 25 kV
